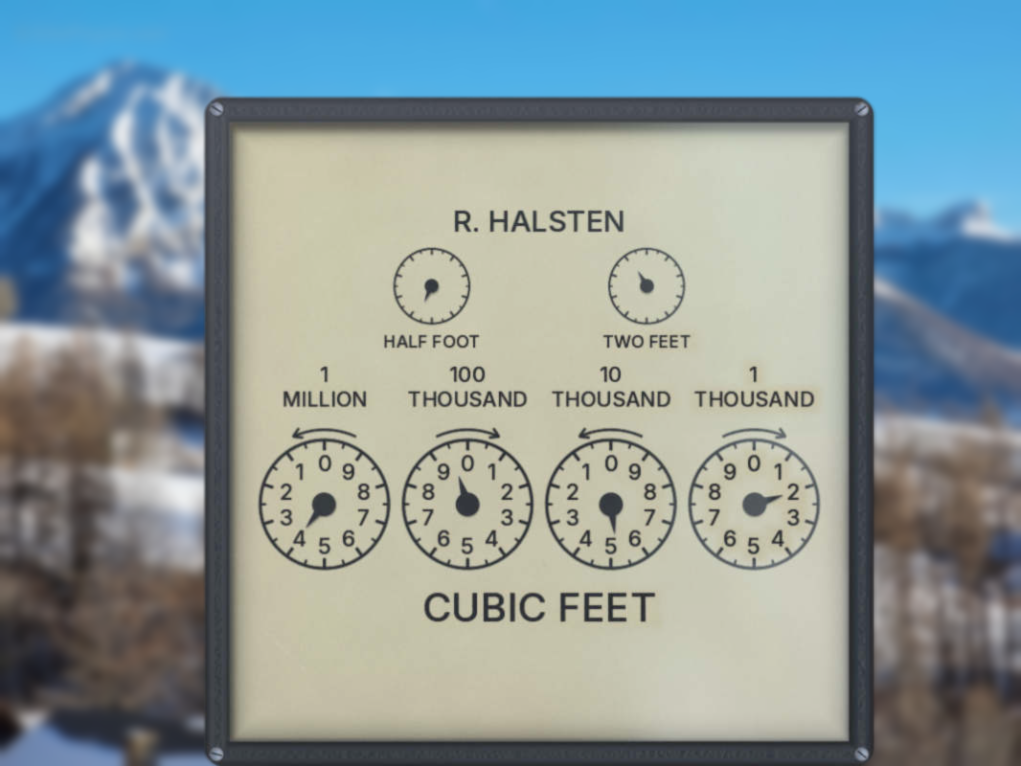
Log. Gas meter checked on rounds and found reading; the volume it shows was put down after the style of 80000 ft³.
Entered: 395200 ft³
